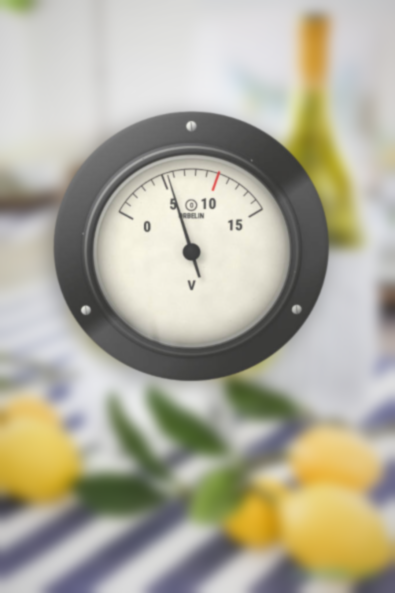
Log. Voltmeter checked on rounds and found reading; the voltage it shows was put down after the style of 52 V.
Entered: 5.5 V
